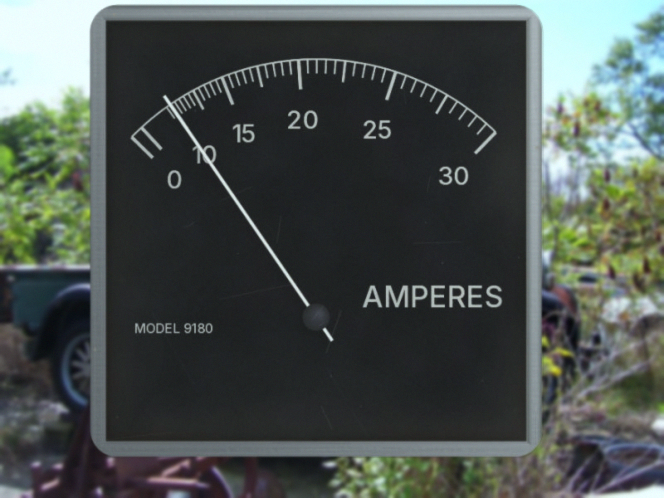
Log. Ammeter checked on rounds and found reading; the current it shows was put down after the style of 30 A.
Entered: 10 A
